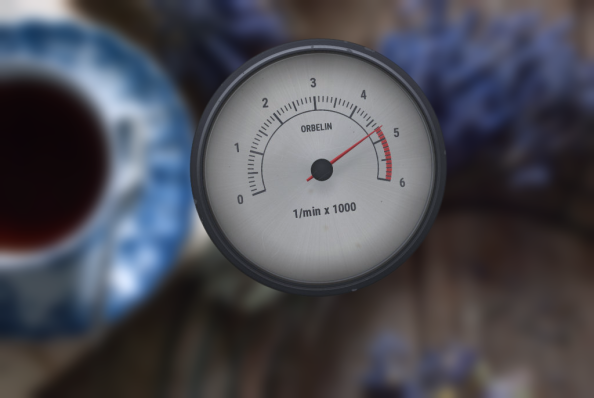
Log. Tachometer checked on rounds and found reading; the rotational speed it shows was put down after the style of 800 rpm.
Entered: 4700 rpm
